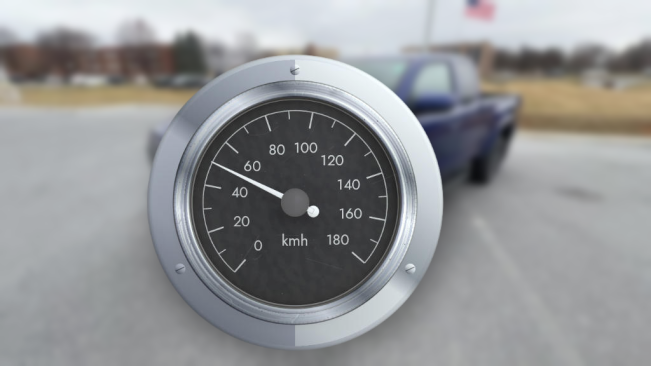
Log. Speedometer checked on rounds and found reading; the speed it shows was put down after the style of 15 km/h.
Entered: 50 km/h
